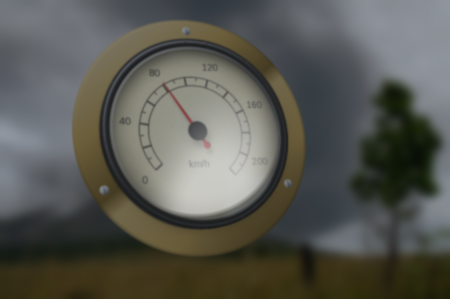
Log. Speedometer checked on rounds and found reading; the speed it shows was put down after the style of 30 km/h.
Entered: 80 km/h
